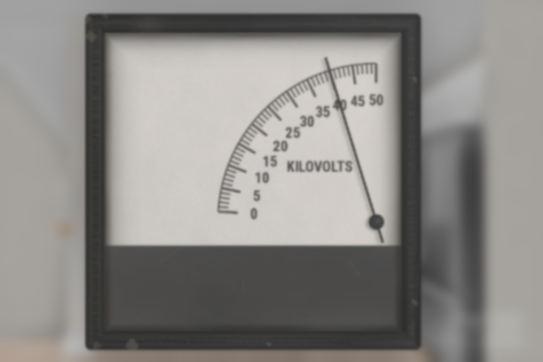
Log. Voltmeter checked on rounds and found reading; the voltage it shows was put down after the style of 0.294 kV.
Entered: 40 kV
